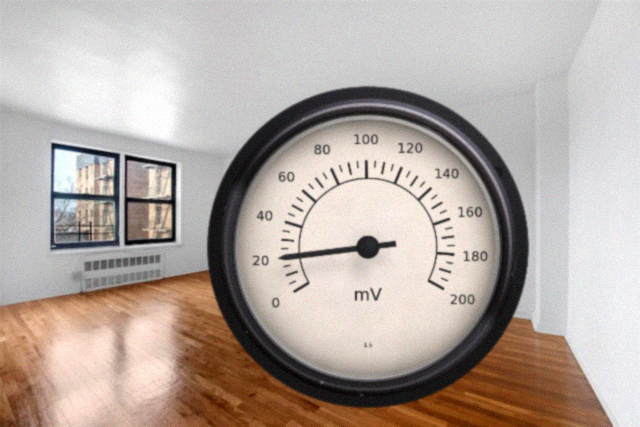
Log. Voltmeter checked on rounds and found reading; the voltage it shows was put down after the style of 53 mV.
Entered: 20 mV
